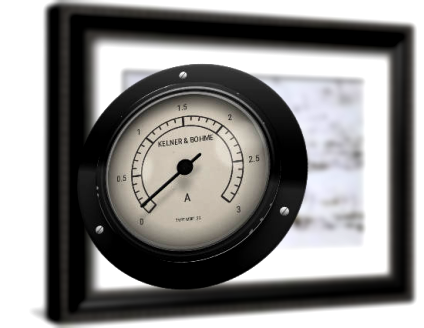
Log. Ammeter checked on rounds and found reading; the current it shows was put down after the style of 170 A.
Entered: 0.1 A
